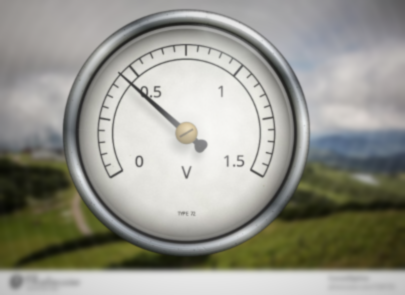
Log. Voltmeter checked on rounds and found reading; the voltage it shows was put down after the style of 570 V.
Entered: 0.45 V
